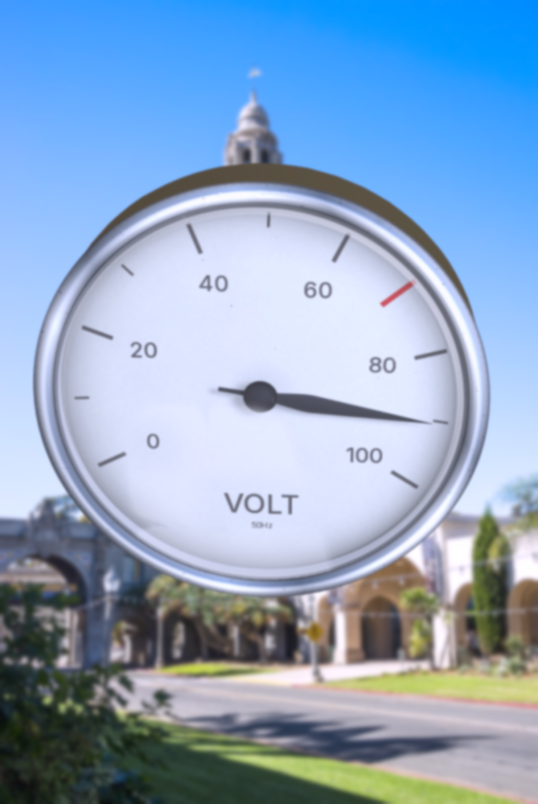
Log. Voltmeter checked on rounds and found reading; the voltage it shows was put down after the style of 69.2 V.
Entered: 90 V
